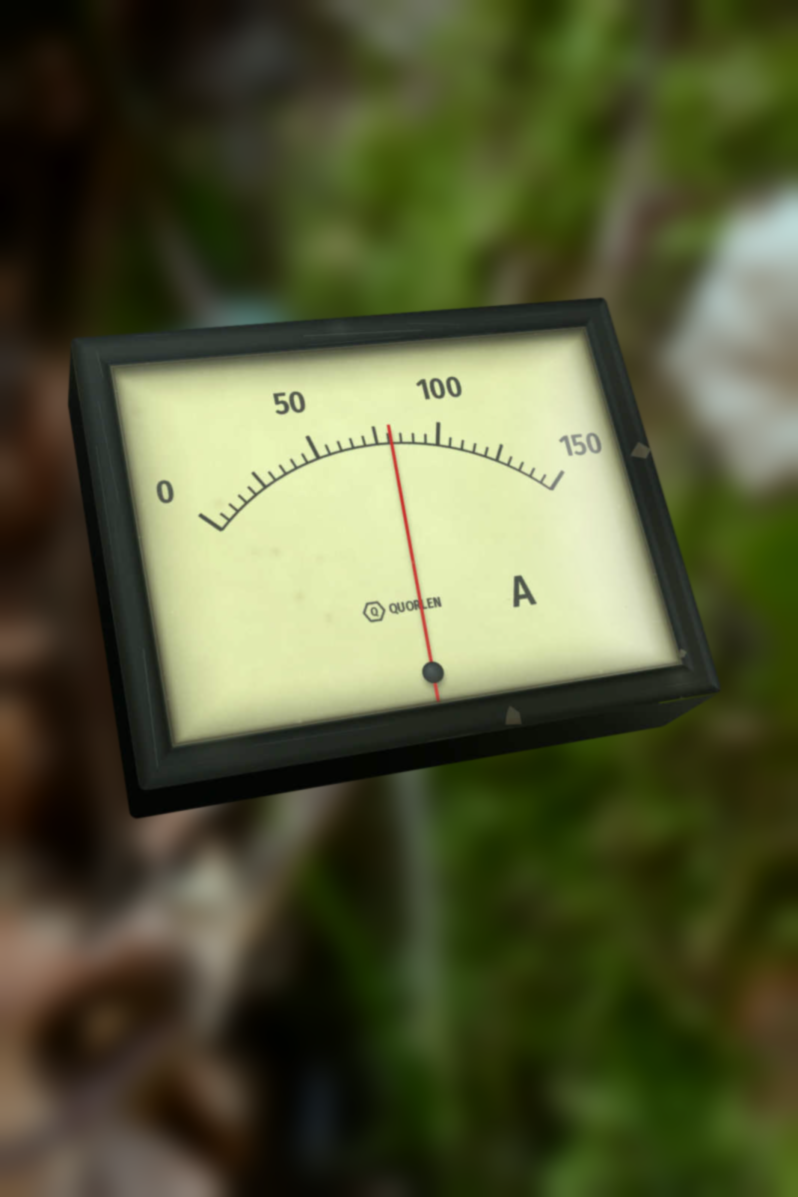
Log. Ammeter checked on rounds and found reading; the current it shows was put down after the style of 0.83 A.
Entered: 80 A
